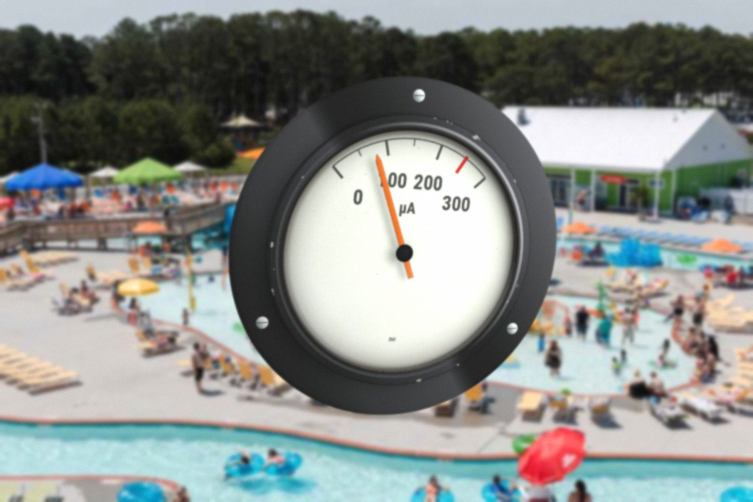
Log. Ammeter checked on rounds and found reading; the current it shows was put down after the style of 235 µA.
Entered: 75 µA
